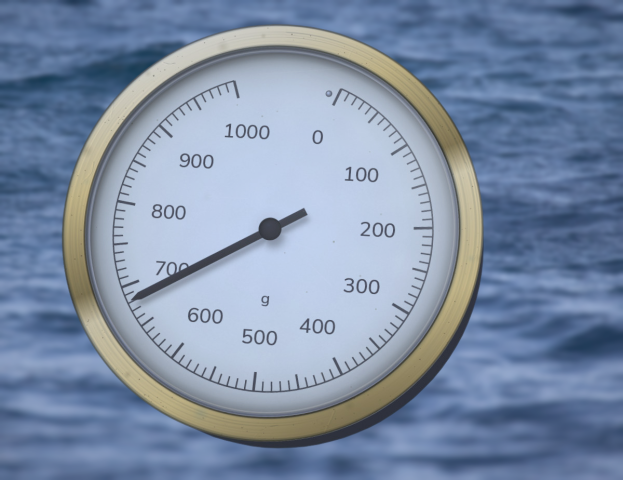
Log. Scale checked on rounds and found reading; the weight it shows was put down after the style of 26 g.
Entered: 680 g
